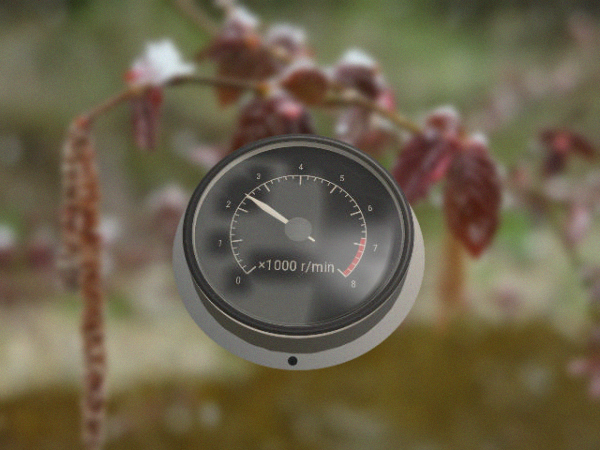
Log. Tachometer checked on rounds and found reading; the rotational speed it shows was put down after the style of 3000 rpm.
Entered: 2400 rpm
